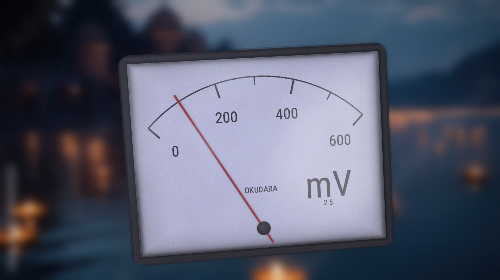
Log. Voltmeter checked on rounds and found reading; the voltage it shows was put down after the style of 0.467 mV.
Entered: 100 mV
